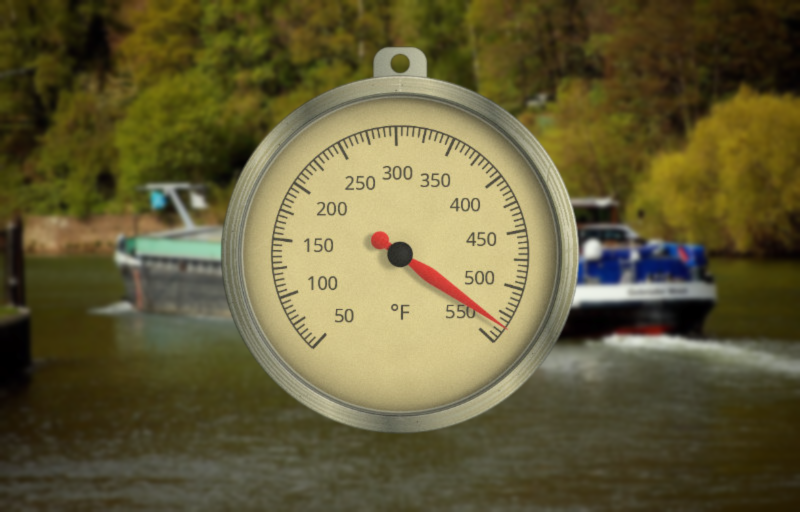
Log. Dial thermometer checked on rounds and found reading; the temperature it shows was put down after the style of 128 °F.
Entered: 535 °F
